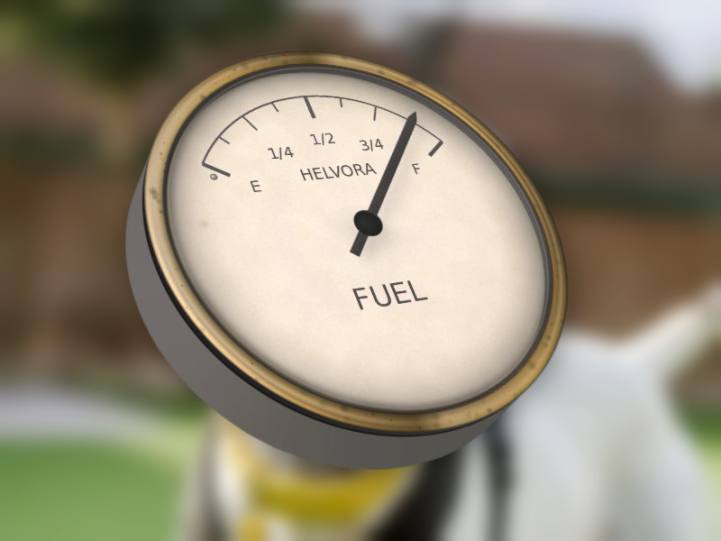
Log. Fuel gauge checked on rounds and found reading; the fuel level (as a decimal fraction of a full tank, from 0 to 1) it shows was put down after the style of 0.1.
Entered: 0.875
